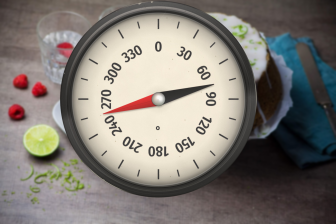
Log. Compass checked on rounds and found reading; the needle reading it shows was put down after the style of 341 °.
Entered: 255 °
